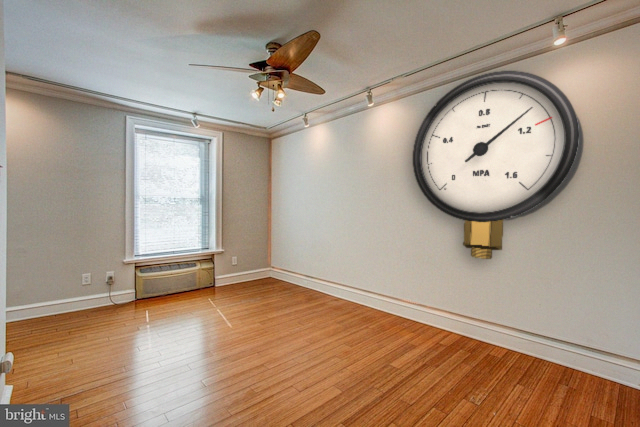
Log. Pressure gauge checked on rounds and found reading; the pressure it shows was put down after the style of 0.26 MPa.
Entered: 1.1 MPa
